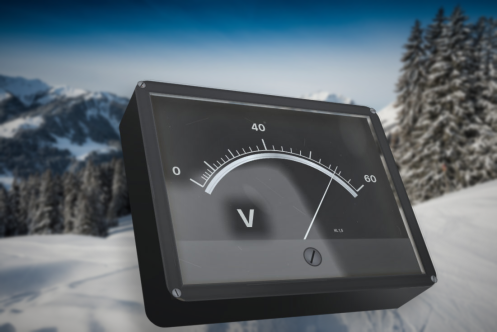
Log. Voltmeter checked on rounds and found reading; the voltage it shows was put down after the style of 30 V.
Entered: 55 V
